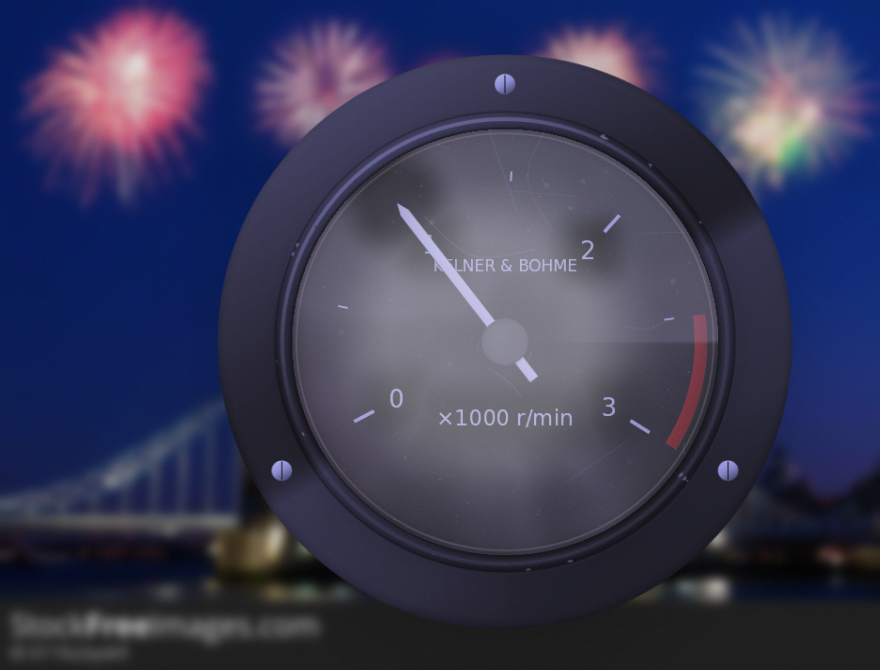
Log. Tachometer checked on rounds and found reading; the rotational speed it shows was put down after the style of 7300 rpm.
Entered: 1000 rpm
